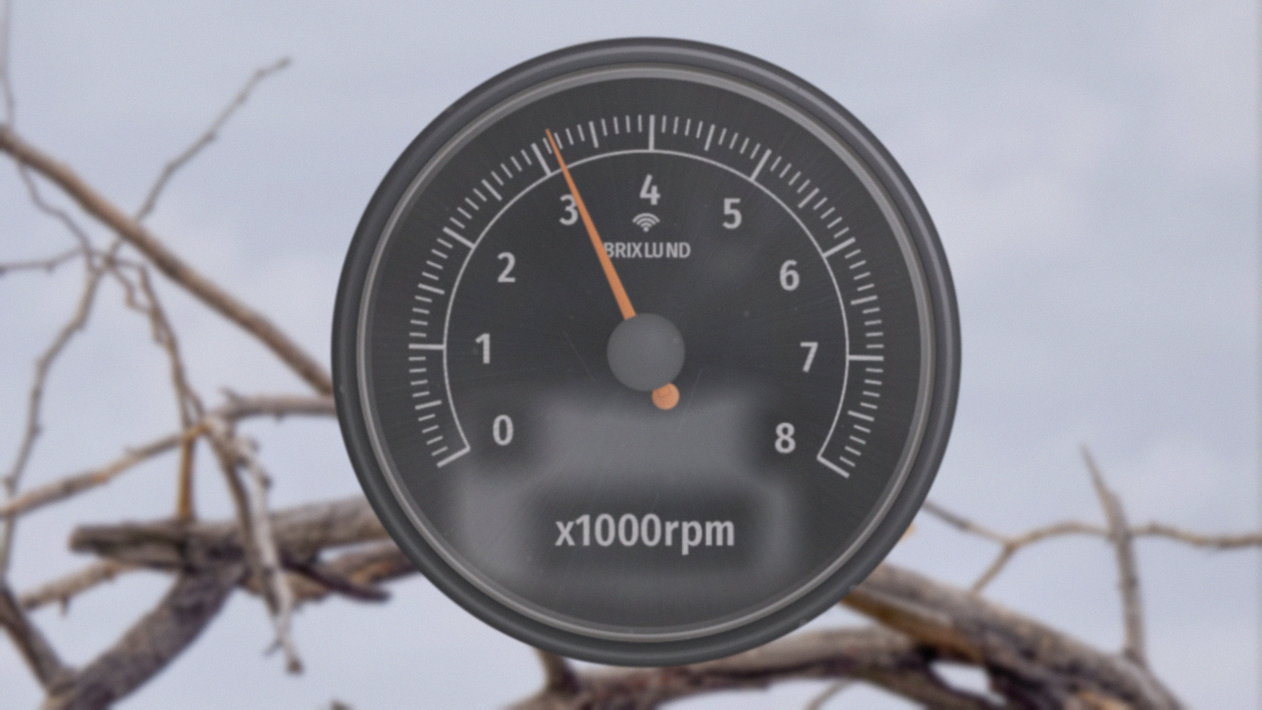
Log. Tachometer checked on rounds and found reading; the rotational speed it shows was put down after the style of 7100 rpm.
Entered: 3150 rpm
